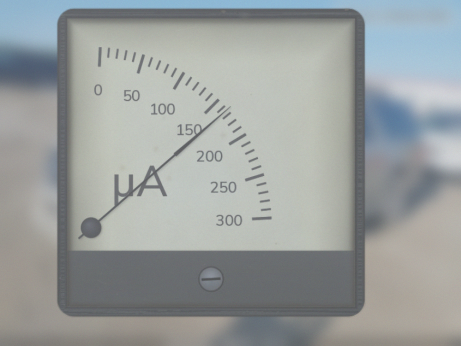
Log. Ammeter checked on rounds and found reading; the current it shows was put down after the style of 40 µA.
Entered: 165 µA
